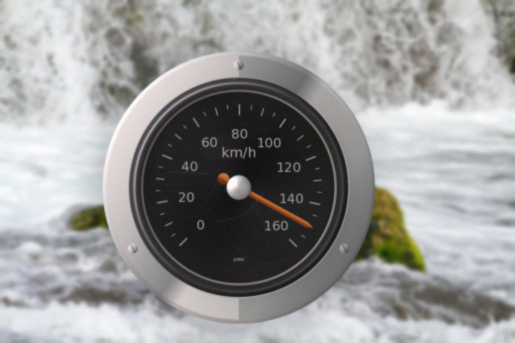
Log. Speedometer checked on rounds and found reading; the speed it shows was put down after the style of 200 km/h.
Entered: 150 km/h
